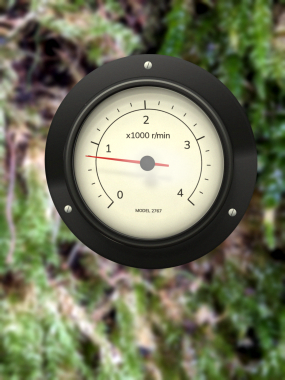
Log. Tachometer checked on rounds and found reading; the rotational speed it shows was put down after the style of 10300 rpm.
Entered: 800 rpm
